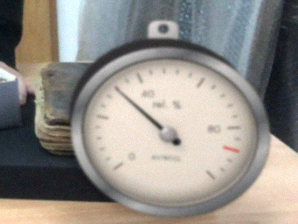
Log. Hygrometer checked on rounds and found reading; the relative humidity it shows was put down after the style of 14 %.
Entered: 32 %
